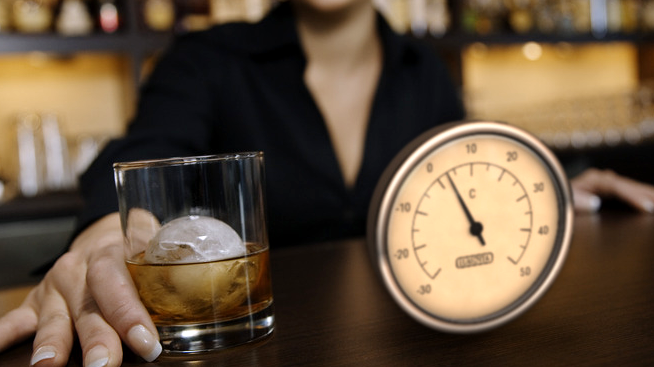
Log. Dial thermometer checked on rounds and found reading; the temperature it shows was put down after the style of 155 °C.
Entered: 2.5 °C
